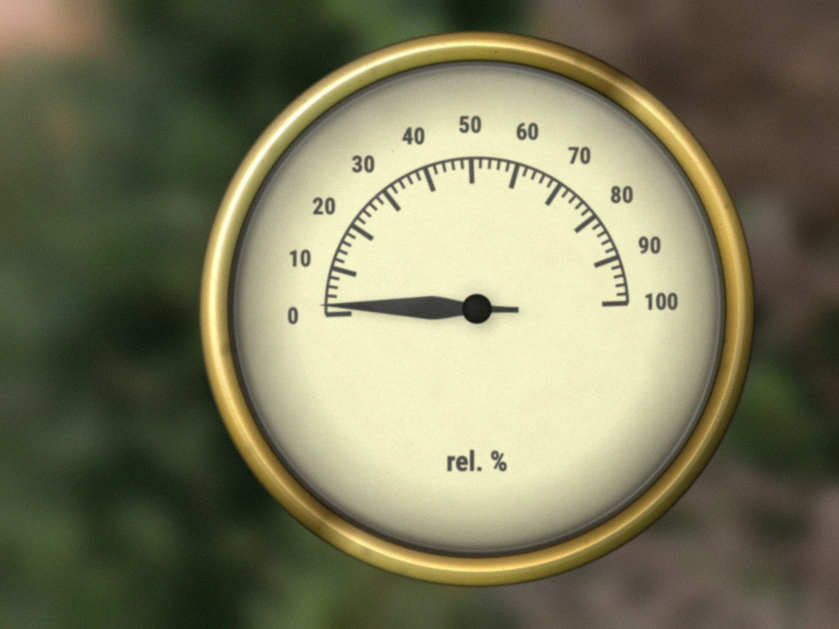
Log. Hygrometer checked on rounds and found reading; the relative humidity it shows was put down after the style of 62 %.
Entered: 2 %
